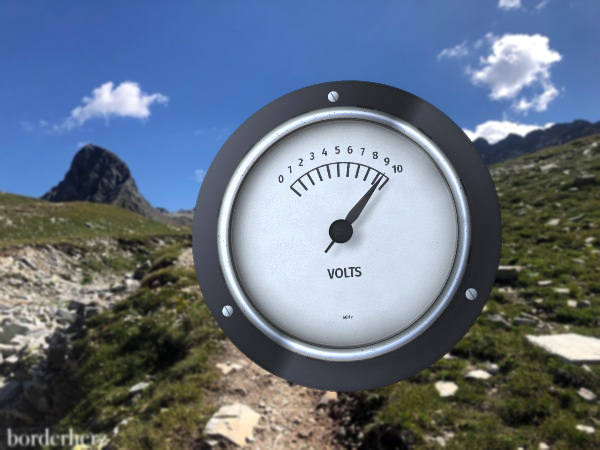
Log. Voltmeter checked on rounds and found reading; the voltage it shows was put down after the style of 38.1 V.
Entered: 9.5 V
